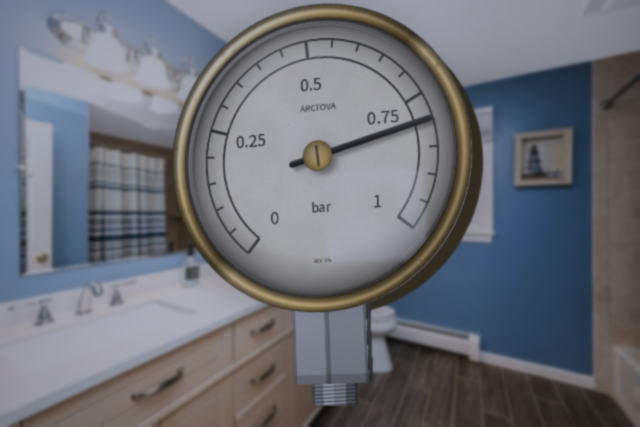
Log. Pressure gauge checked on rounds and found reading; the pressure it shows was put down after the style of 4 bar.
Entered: 0.8 bar
